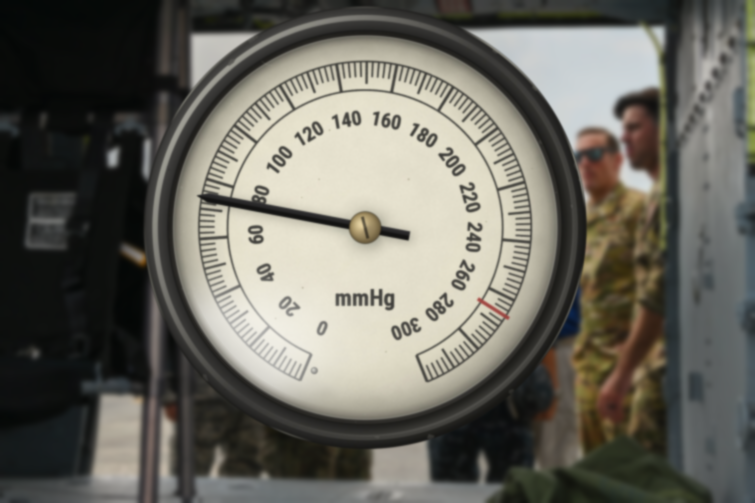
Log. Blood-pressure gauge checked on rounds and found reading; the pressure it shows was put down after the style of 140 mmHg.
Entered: 74 mmHg
